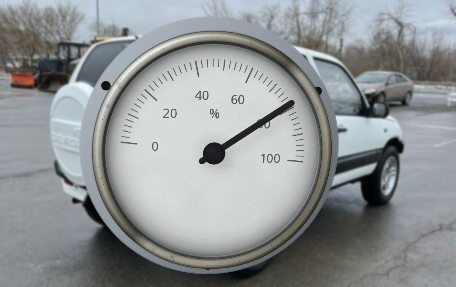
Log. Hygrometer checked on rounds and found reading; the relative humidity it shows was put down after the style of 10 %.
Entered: 78 %
